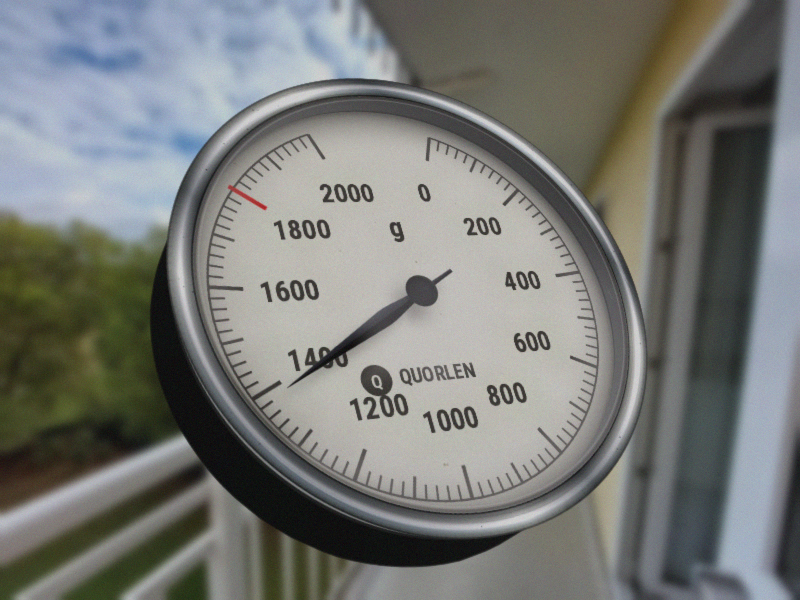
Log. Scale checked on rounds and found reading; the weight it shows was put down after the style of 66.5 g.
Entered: 1380 g
